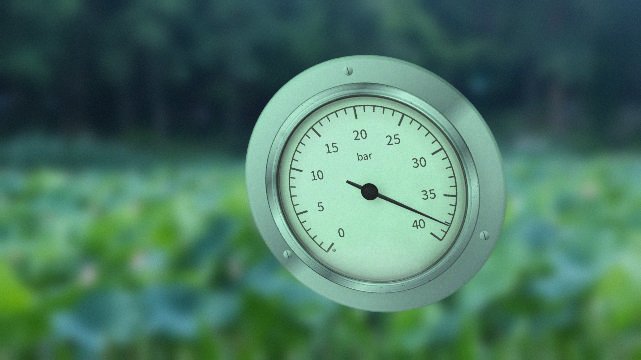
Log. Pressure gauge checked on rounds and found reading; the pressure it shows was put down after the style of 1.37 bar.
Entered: 38 bar
